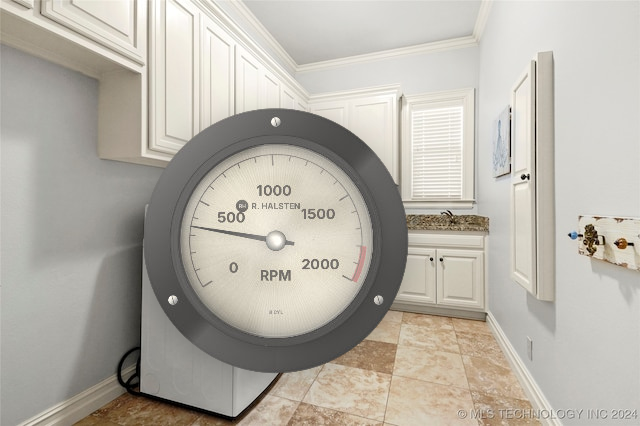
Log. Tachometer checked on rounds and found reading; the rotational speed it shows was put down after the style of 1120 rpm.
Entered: 350 rpm
